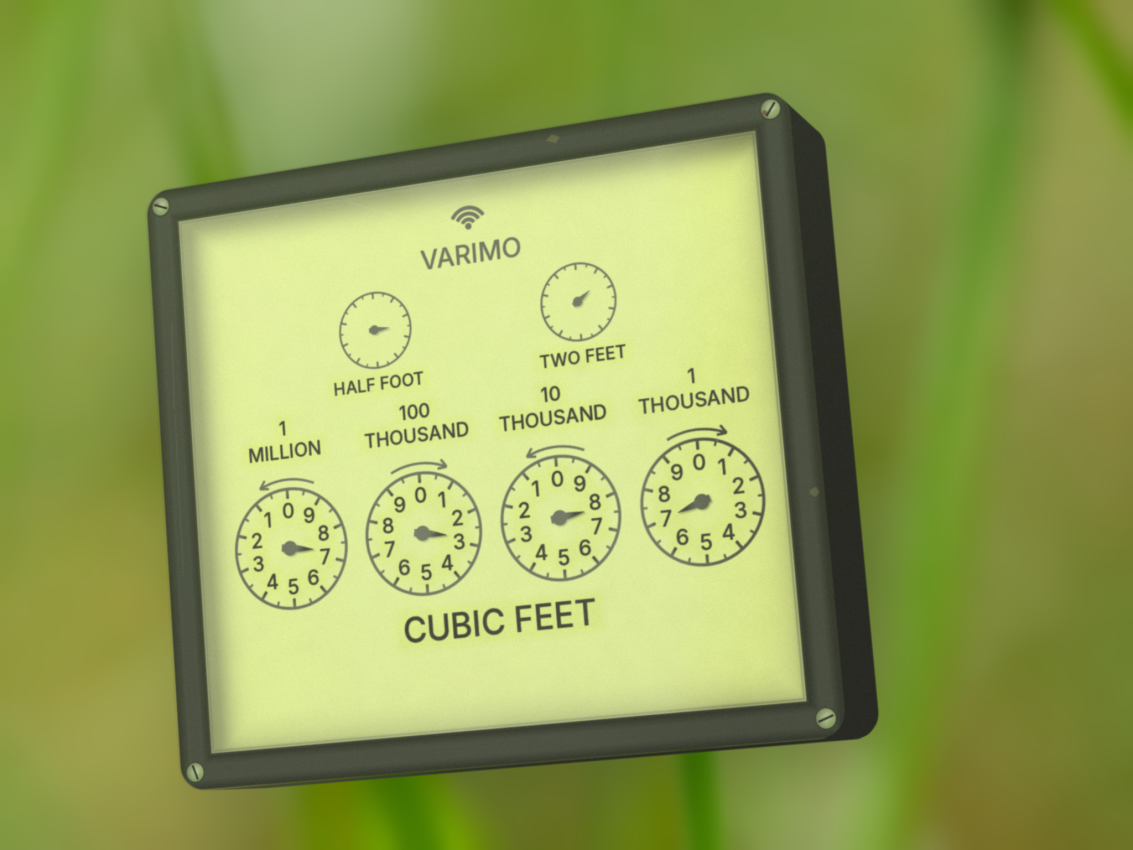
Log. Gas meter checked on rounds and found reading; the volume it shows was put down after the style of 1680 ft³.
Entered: 727700 ft³
